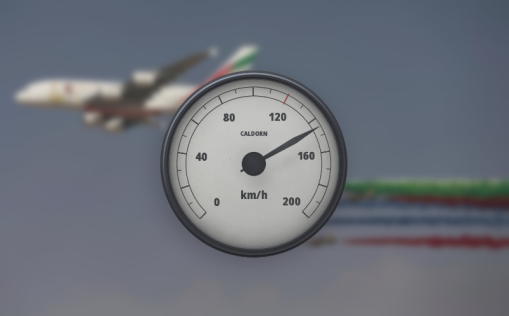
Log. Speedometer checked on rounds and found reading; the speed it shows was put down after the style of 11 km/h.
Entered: 145 km/h
